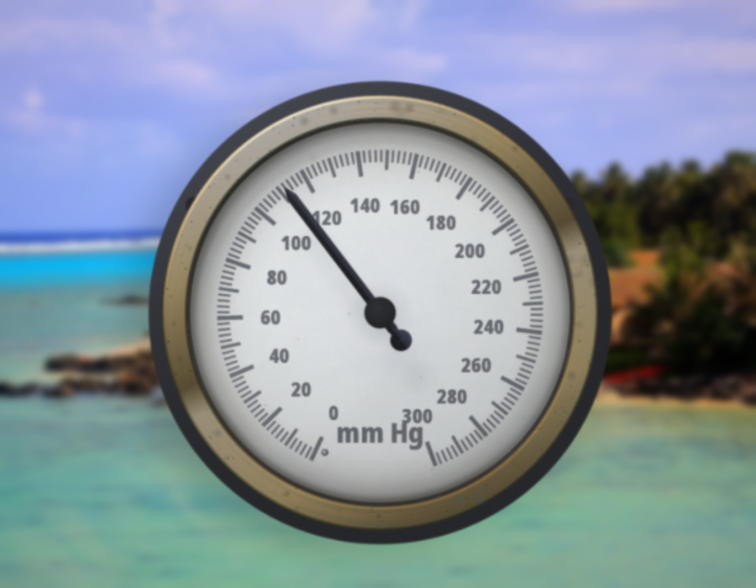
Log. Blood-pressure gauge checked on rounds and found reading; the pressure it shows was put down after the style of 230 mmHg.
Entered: 112 mmHg
